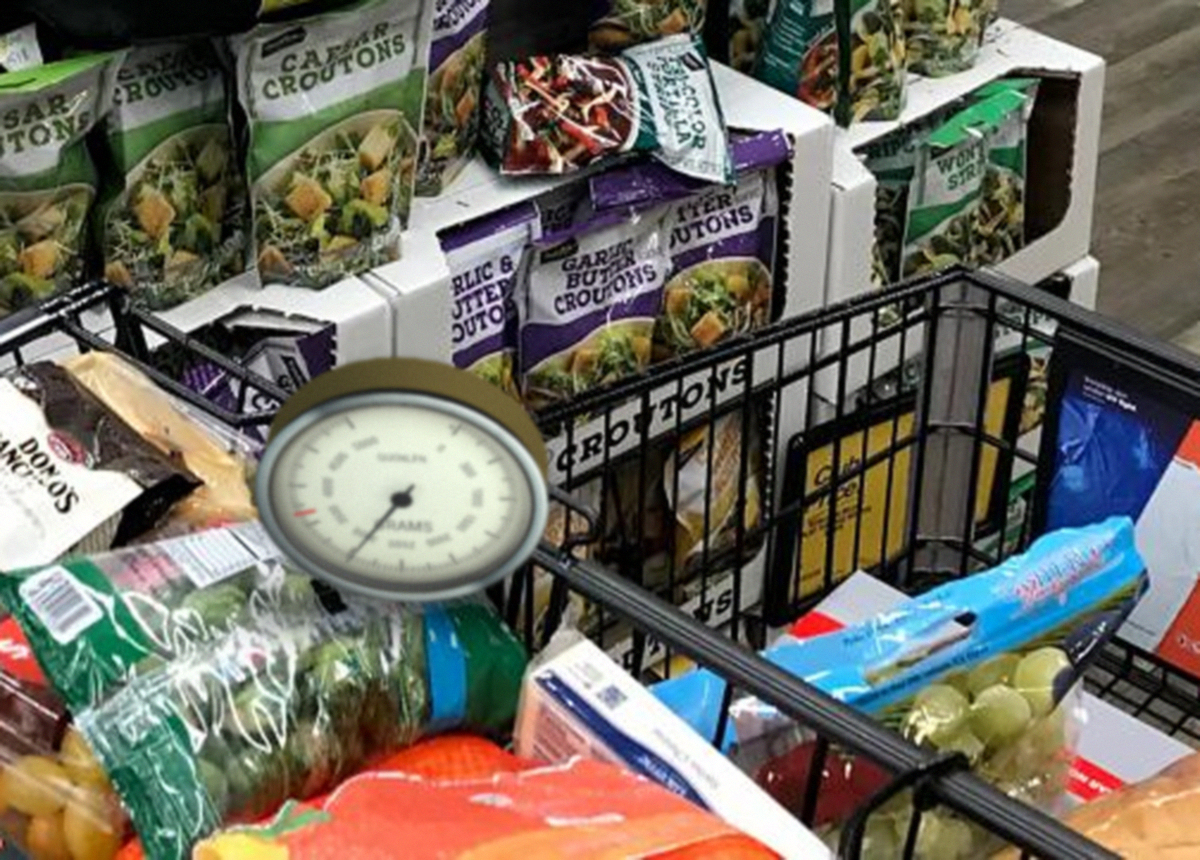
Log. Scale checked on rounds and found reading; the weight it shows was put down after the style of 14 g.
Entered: 3000 g
